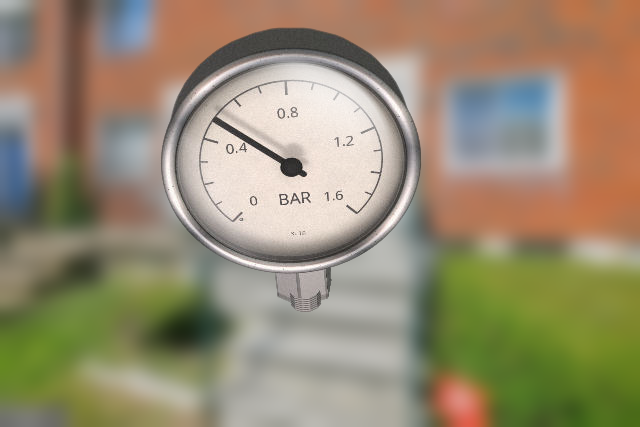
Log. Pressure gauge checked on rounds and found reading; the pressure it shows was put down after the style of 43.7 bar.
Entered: 0.5 bar
